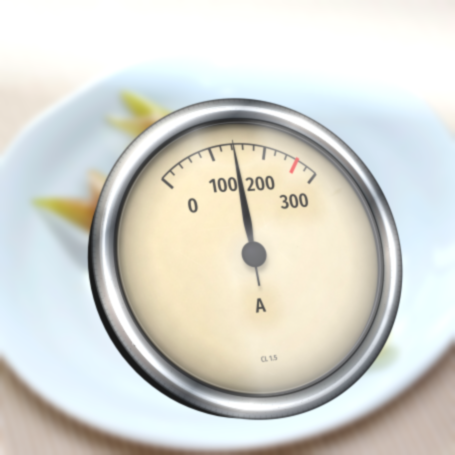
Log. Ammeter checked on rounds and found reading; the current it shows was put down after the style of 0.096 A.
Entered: 140 A
